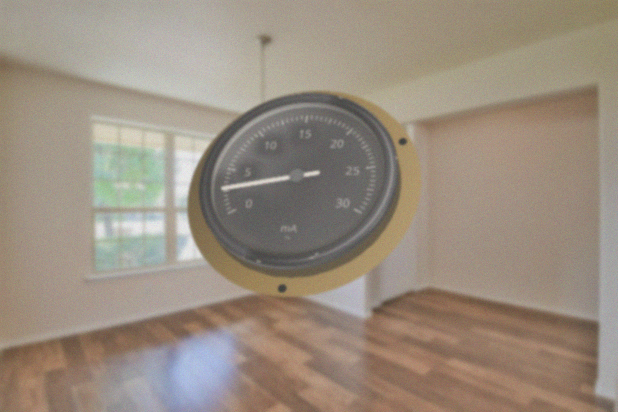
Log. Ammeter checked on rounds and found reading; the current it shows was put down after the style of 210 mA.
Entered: 2.5 mA
